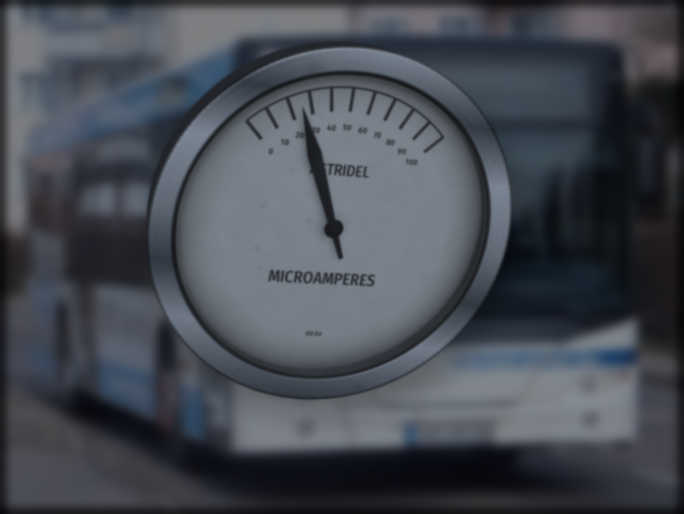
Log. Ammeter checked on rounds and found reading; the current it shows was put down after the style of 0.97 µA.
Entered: 25 µA
